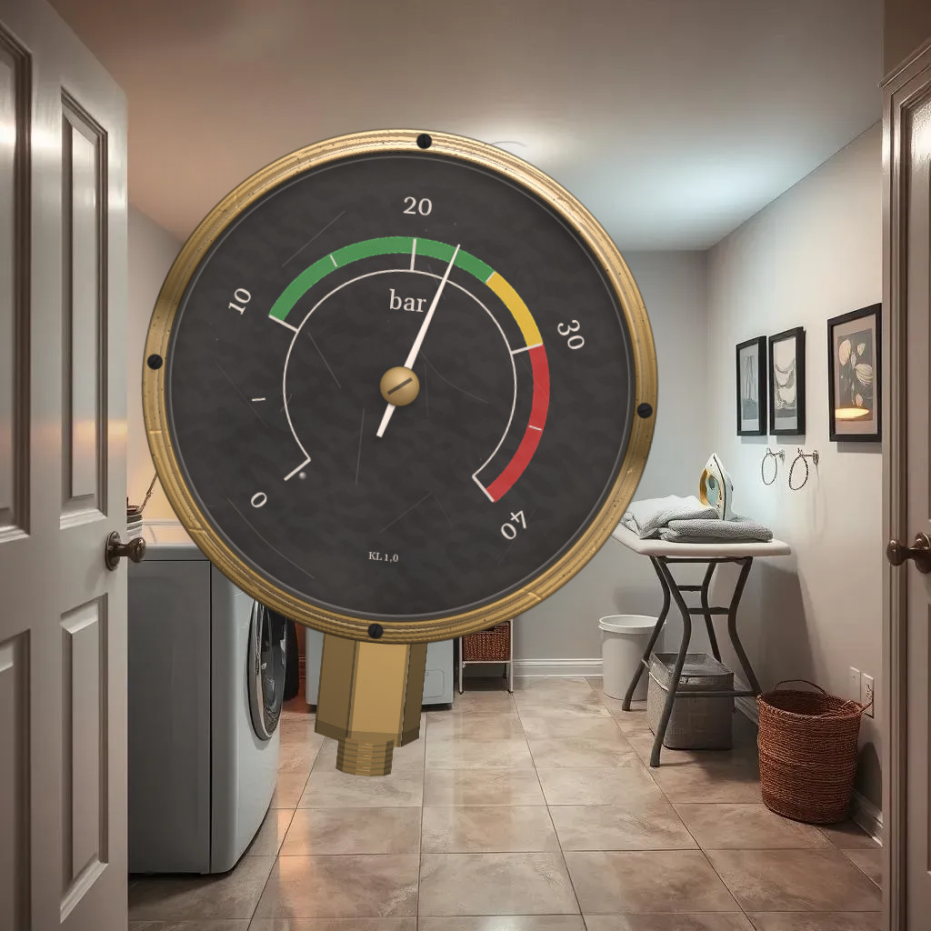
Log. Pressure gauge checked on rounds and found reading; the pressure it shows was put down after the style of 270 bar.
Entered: 22.5 bar
